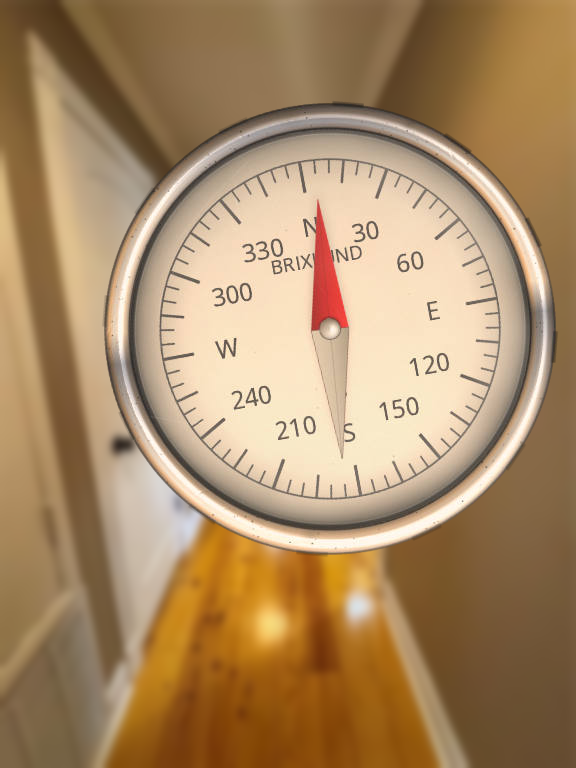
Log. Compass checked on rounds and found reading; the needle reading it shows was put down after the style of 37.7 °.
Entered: 5 °
